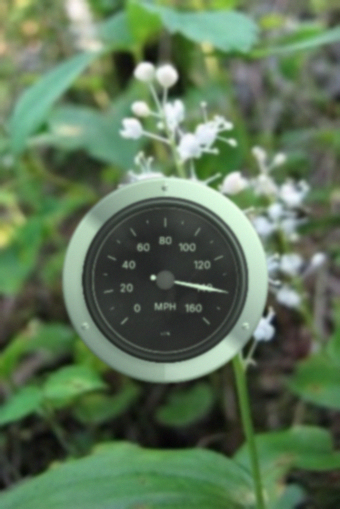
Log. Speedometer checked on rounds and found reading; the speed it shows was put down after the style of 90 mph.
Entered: 140 mph
